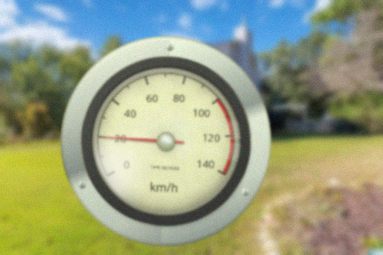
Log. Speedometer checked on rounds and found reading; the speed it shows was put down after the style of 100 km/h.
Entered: 20 km/h
